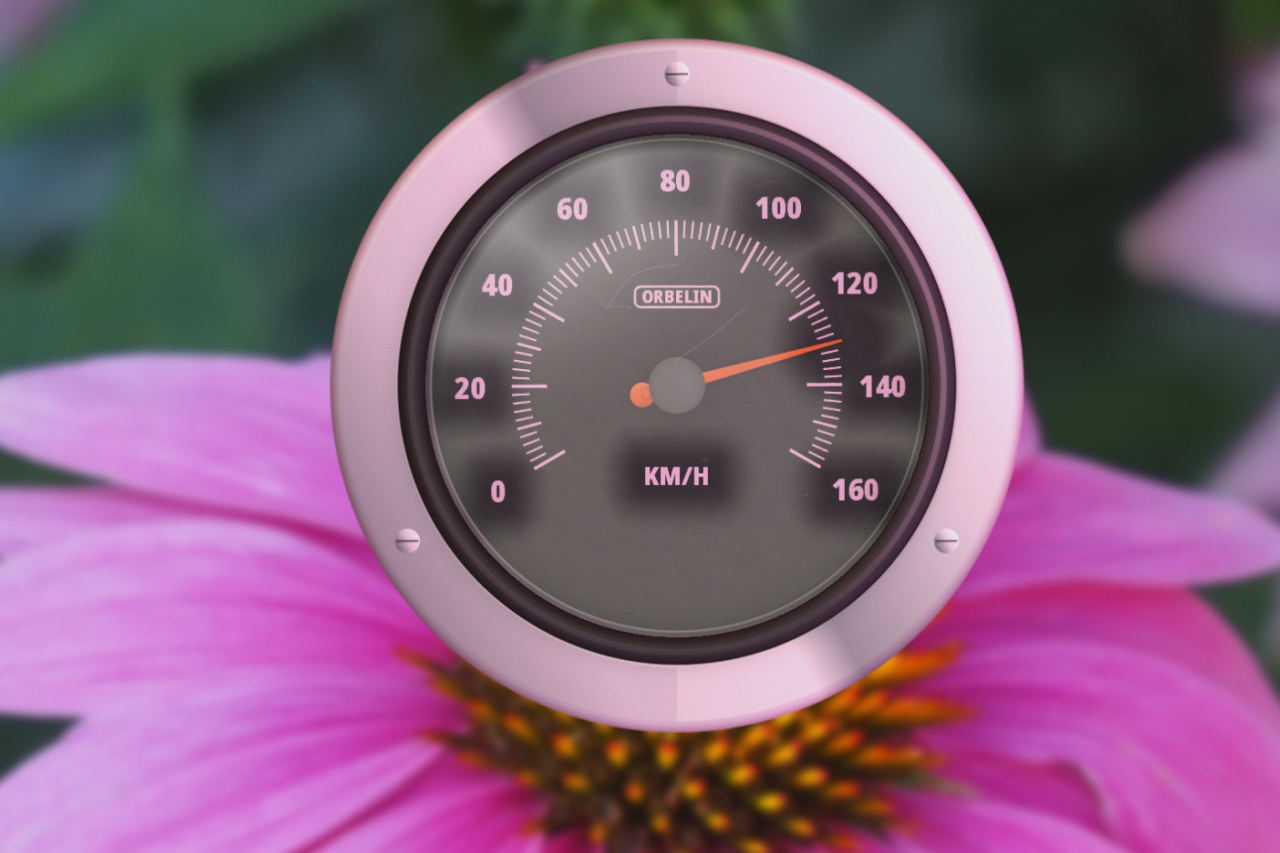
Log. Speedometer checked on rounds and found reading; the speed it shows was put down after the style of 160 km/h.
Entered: 130 km/h
